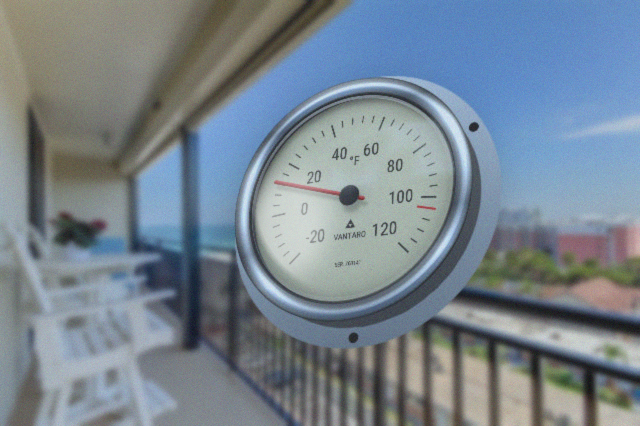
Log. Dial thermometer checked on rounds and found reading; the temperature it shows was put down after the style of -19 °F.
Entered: 12 °F
